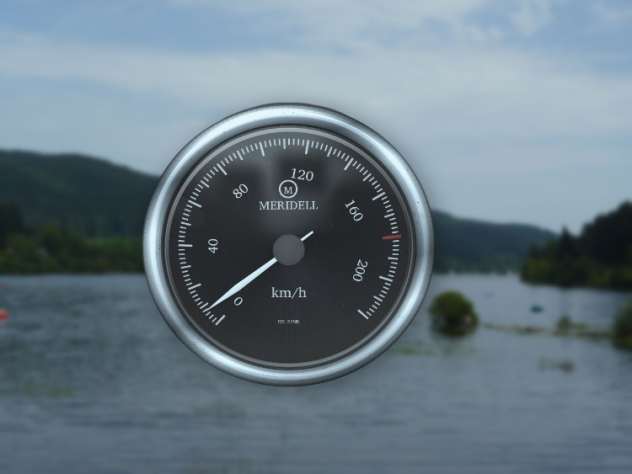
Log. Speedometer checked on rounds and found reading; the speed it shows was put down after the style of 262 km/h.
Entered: 8 km/h
